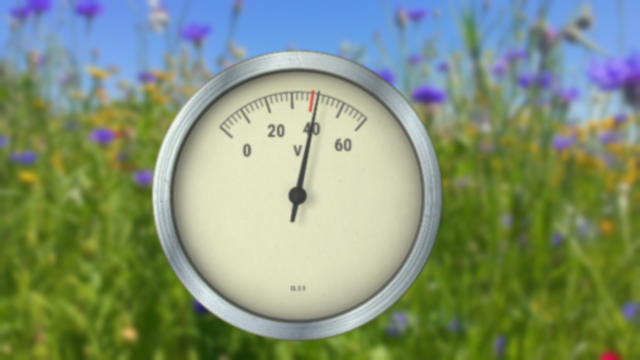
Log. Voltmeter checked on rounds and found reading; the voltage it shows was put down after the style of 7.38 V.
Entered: 40 V
